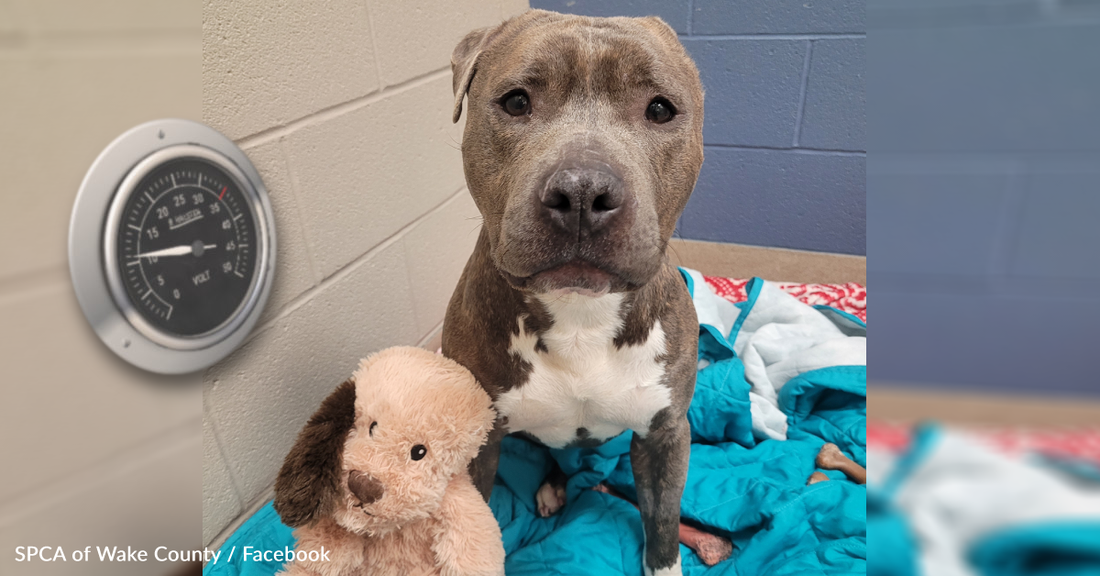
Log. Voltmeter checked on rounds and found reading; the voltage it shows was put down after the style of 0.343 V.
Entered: 11 V
